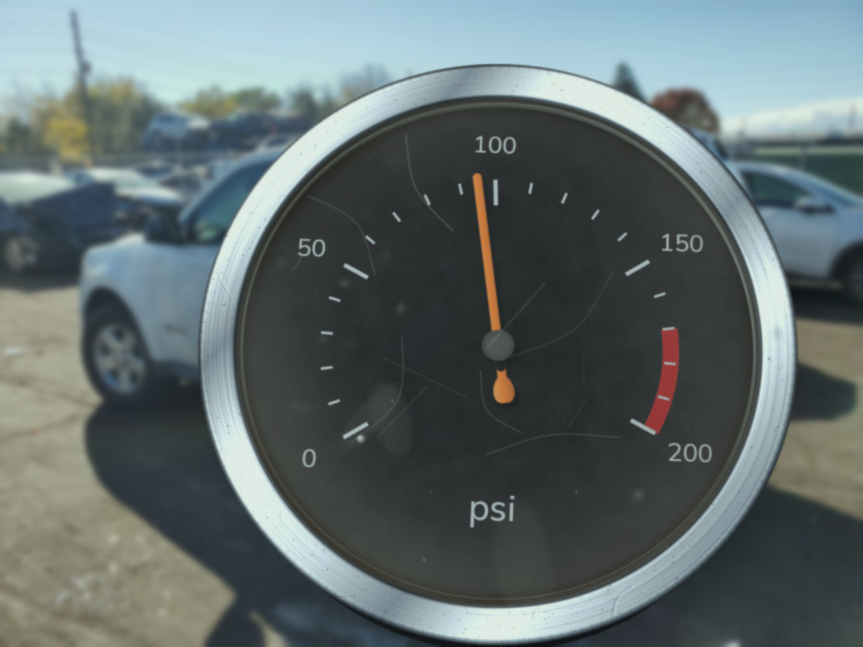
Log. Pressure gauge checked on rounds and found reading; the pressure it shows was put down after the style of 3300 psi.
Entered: 95 psi
